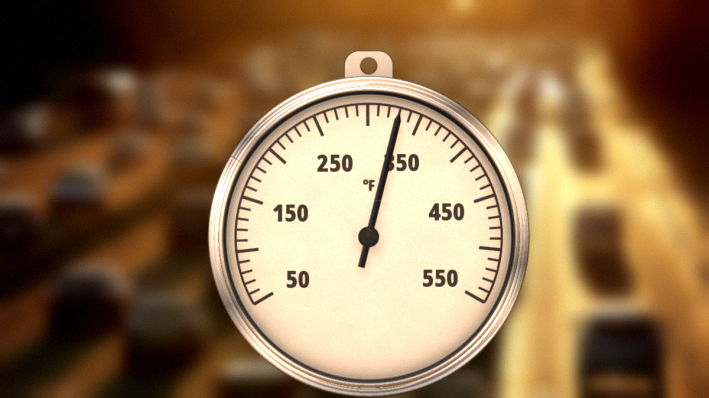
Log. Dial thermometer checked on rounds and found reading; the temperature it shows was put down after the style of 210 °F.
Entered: 330 °F
